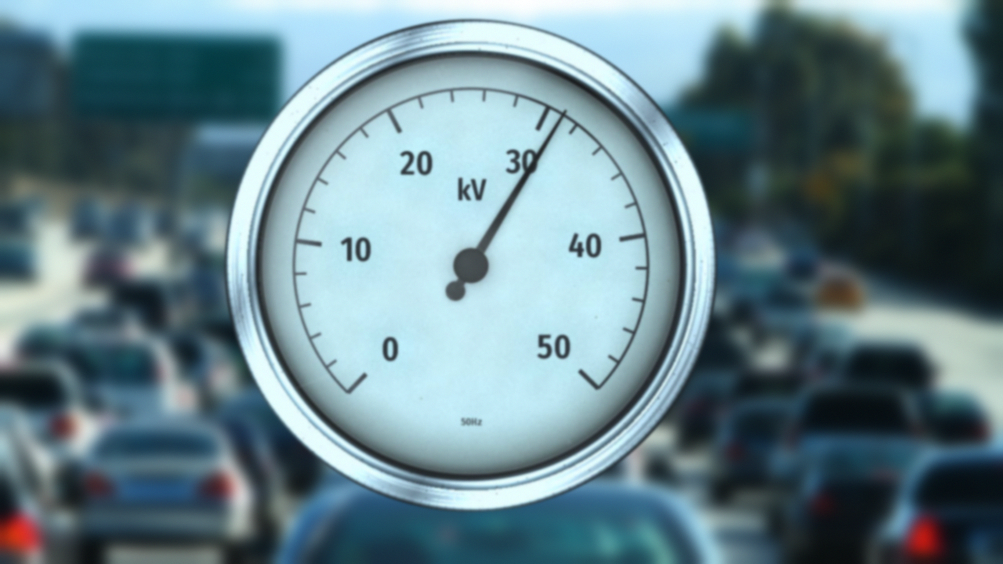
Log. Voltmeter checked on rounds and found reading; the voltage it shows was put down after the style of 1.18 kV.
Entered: 31 kV
